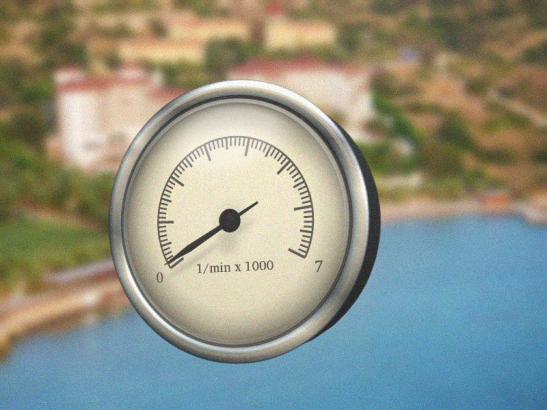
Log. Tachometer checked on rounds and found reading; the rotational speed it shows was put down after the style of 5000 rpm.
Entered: 100 rpm
